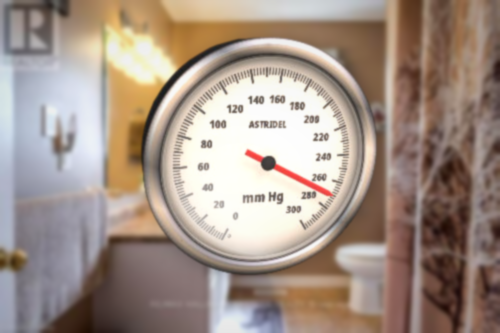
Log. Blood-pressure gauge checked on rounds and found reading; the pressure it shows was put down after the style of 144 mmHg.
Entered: 270 mmHg
